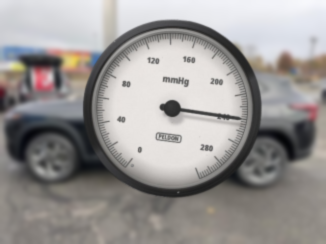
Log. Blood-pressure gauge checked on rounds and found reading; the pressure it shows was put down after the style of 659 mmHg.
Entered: 240 mmHg
